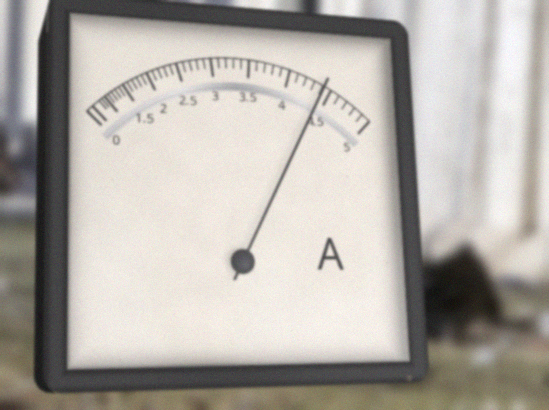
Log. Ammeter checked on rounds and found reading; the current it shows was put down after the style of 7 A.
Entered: 4.4 A
